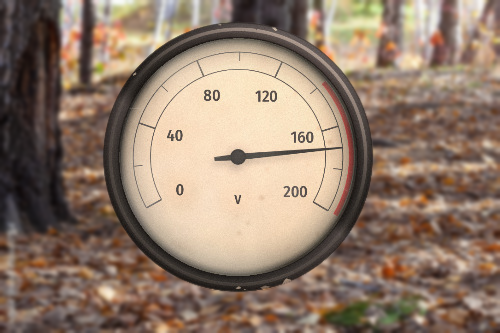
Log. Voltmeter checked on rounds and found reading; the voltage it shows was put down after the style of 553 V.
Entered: 170 V
